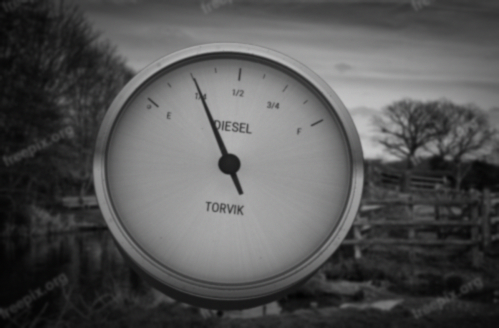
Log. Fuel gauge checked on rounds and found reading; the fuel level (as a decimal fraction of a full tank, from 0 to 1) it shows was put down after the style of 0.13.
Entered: 0.25
